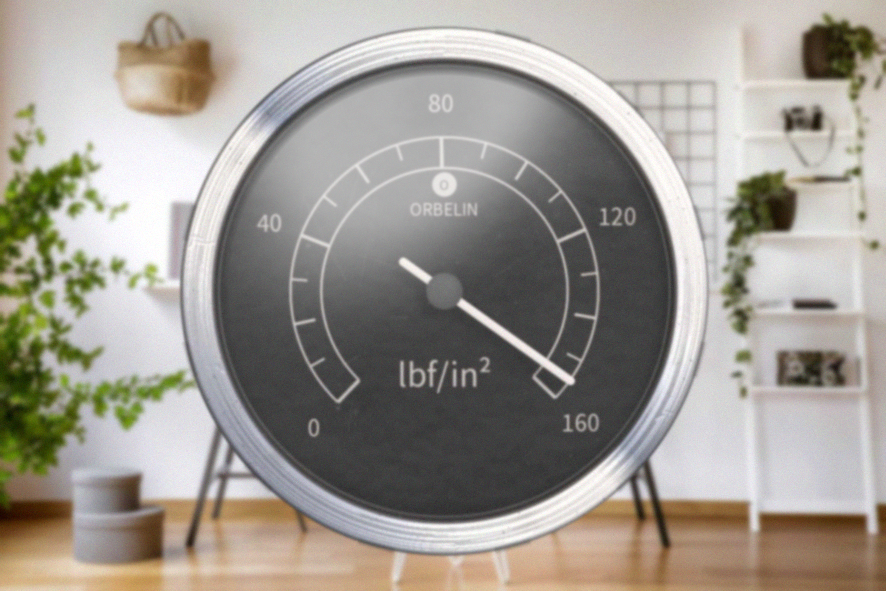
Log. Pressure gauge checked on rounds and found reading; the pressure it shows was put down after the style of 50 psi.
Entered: 155 psi
